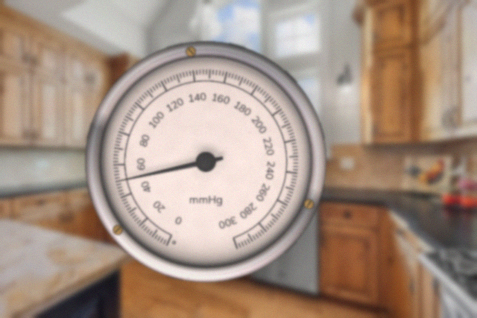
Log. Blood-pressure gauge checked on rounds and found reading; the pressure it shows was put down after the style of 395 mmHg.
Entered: 50 mmHg
